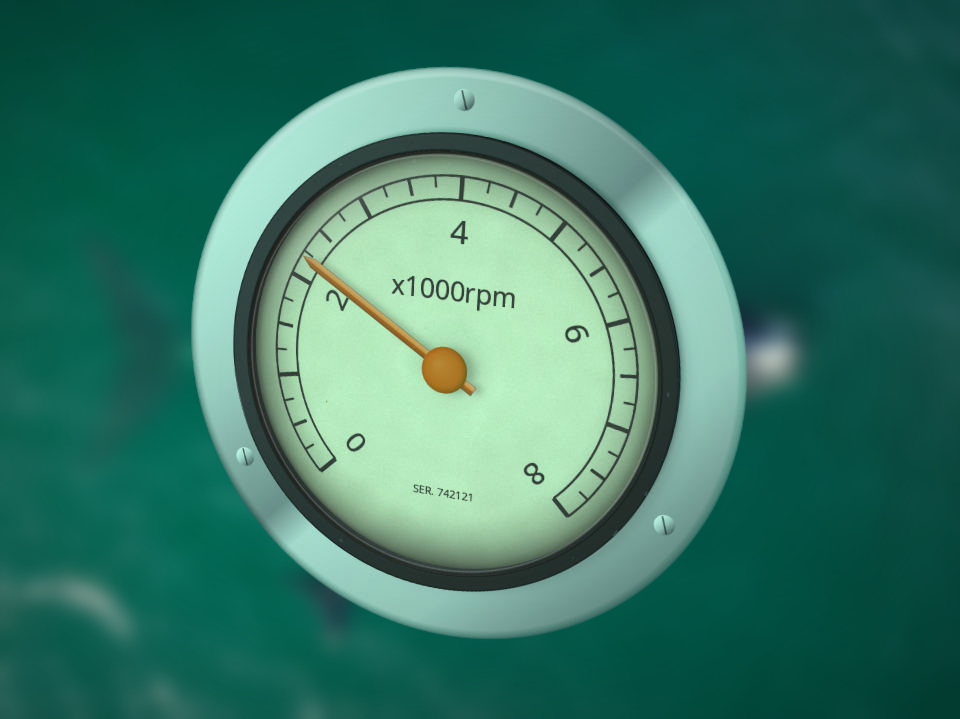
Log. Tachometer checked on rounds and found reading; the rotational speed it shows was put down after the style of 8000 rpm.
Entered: 2250 rpm
